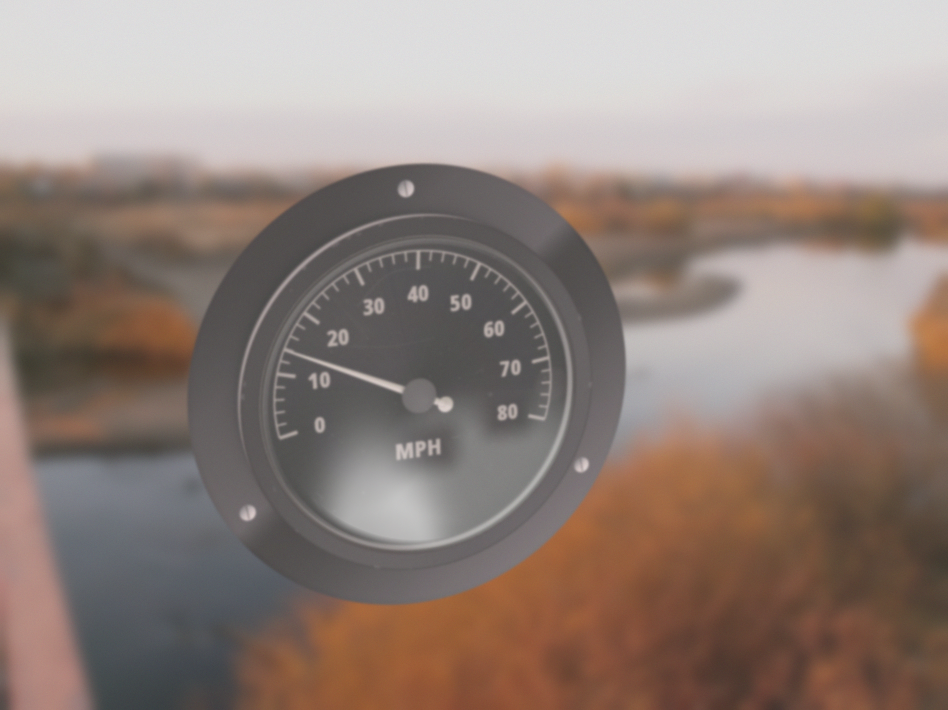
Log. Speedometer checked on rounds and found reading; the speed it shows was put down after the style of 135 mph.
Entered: 14 mph
